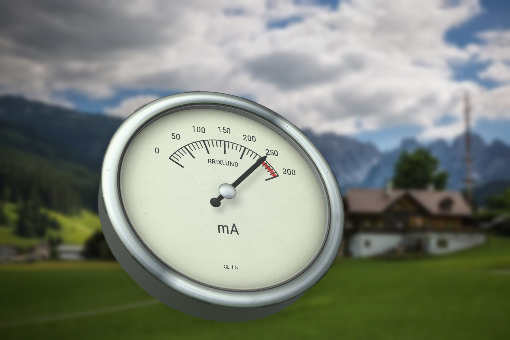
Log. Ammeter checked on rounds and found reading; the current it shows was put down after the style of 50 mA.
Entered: 250 mA
